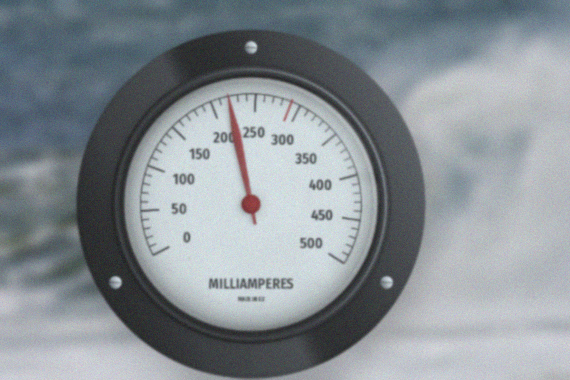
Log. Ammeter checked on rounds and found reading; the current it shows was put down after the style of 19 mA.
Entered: 220 mA
